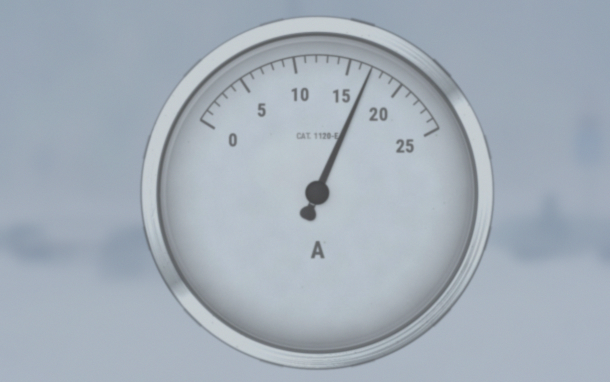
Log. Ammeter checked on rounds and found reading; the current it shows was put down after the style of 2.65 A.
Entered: 17 A
